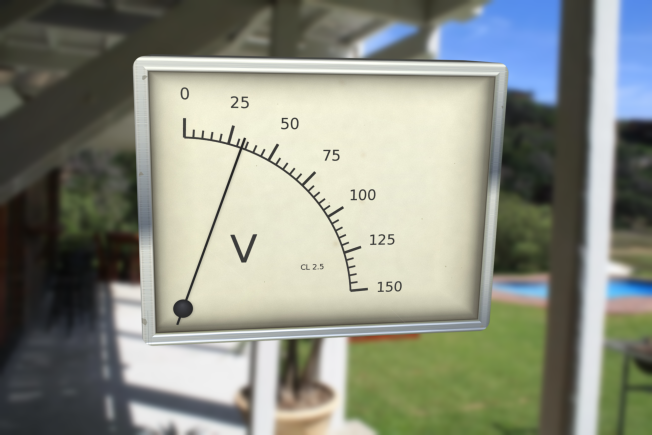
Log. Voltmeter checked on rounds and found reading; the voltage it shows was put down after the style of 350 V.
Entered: 32.5 V
